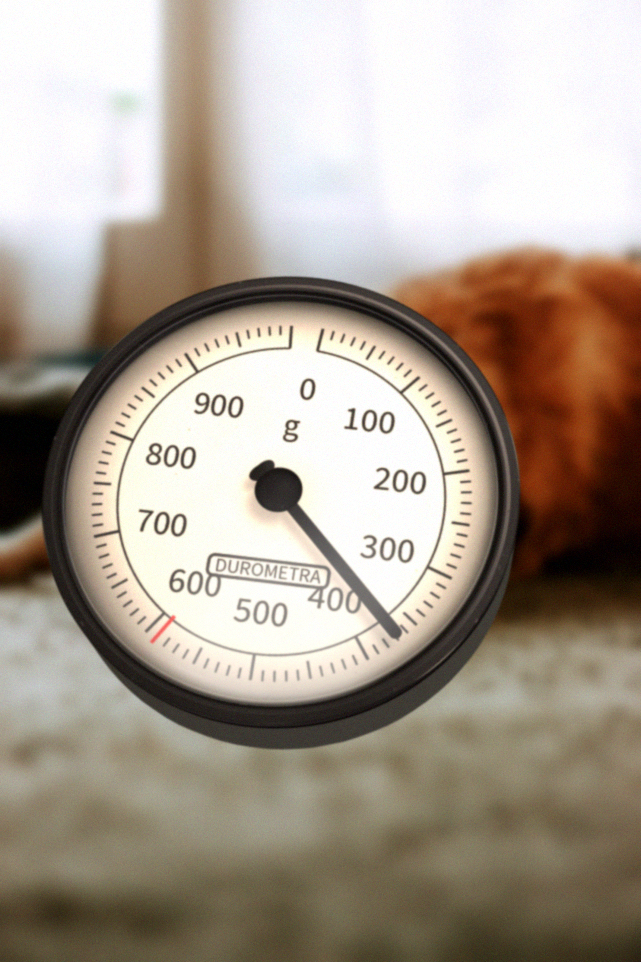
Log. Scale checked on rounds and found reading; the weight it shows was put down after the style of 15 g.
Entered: 370 g
